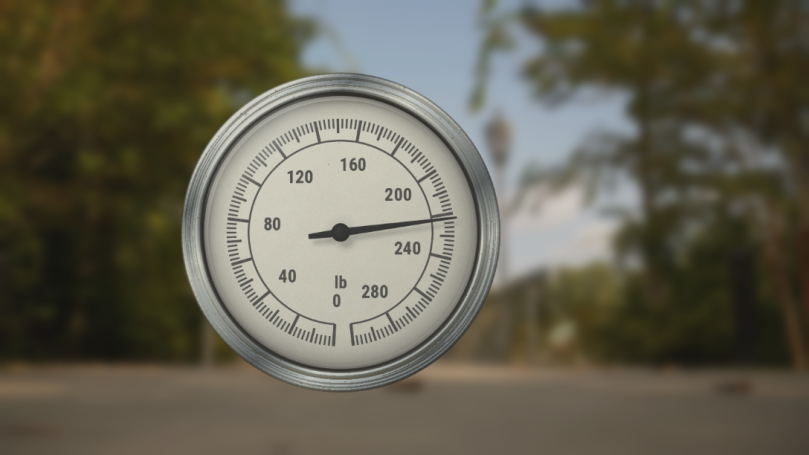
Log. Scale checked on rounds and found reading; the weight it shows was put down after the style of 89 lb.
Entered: 222 lb
